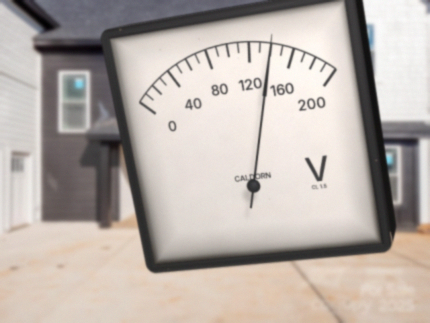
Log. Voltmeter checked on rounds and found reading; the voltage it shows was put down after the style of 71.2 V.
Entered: 140 V
